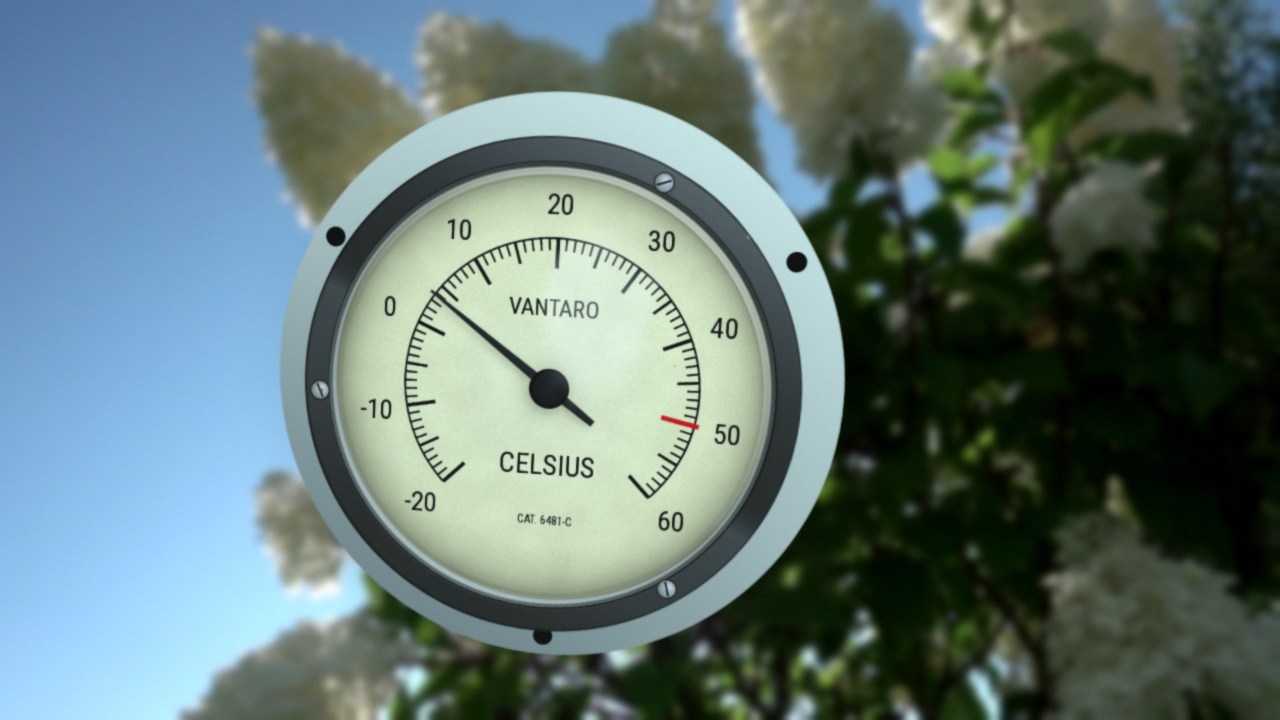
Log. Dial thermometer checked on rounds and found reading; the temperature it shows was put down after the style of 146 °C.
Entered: 4 °C
